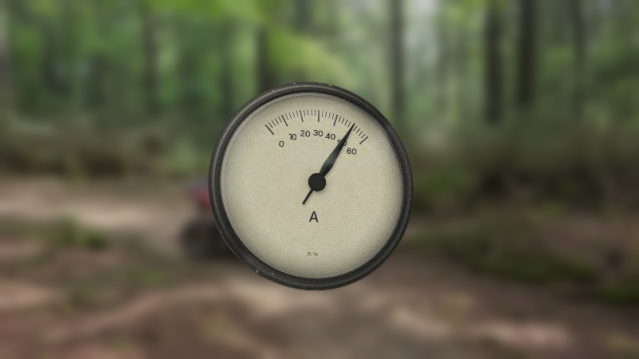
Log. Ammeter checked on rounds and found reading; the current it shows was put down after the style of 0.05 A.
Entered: 50 A
